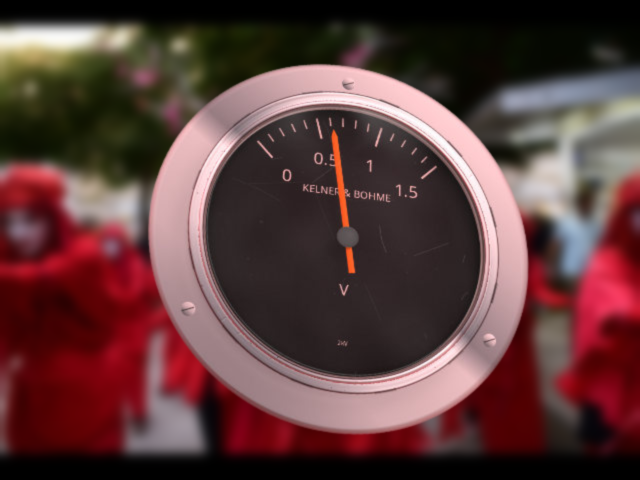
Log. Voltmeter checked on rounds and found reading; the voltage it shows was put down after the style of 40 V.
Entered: 0.6 V
